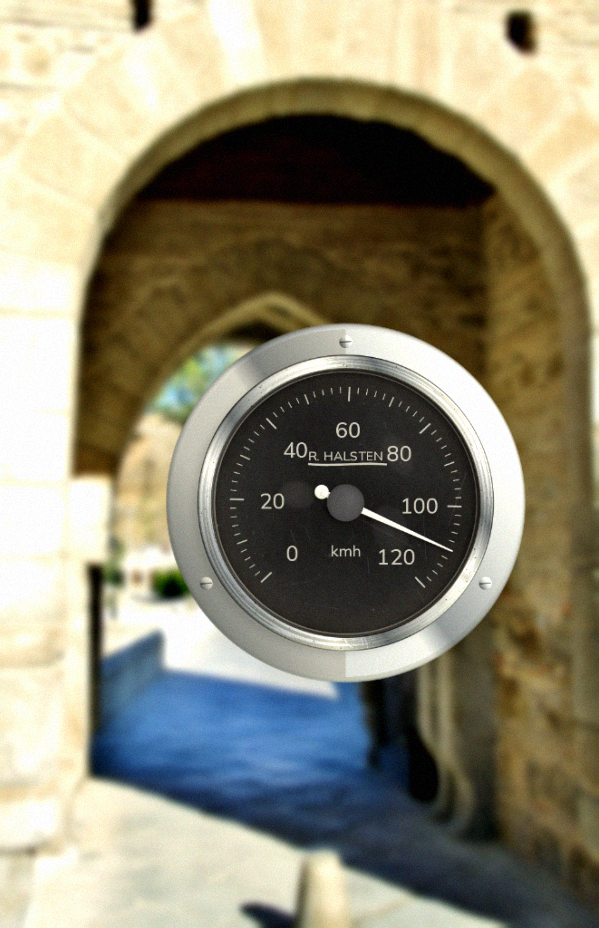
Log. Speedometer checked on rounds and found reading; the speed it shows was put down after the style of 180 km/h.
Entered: 110 km/h
